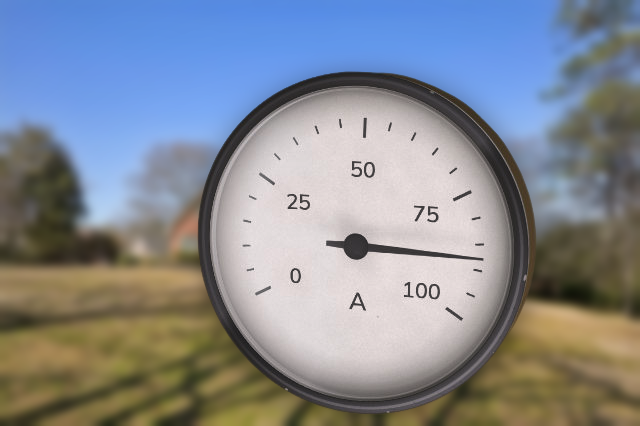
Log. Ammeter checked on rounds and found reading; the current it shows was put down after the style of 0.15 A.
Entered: 87.5 A
